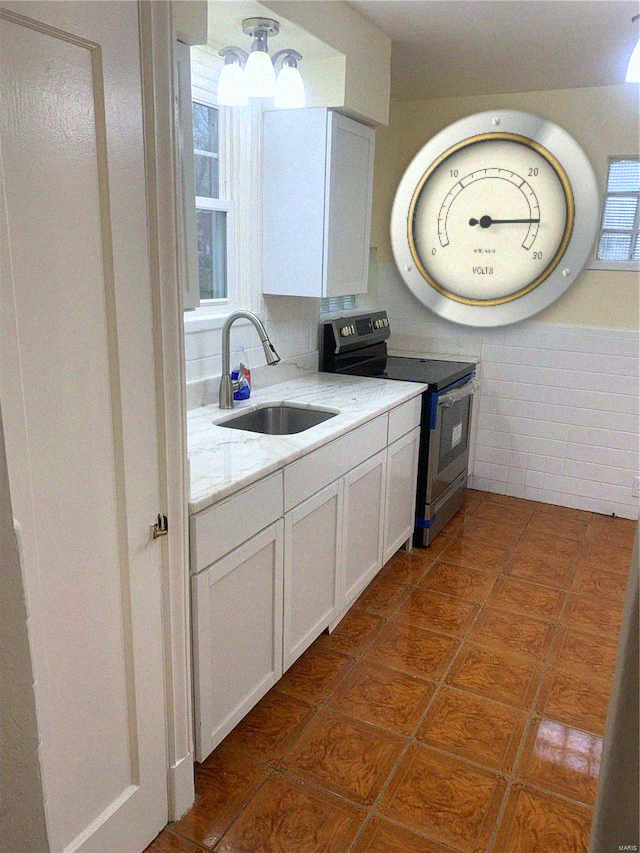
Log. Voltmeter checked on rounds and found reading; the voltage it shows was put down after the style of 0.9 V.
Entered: 26 V
